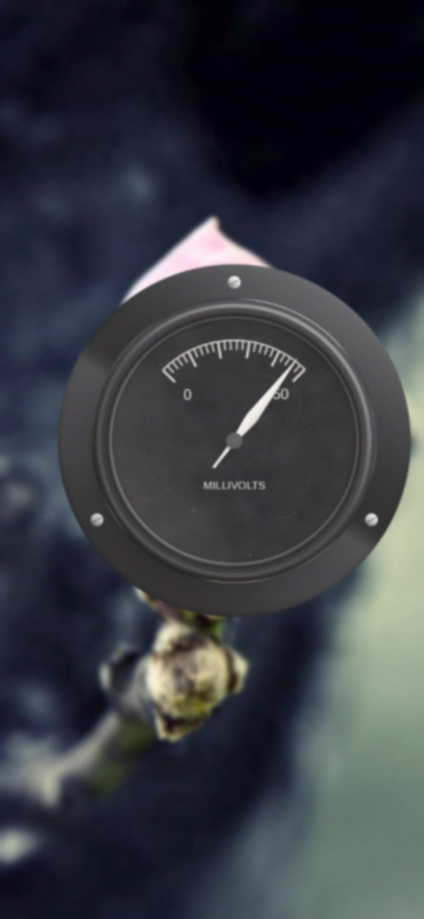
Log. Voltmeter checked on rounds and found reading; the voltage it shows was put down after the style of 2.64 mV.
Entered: 46 mV
